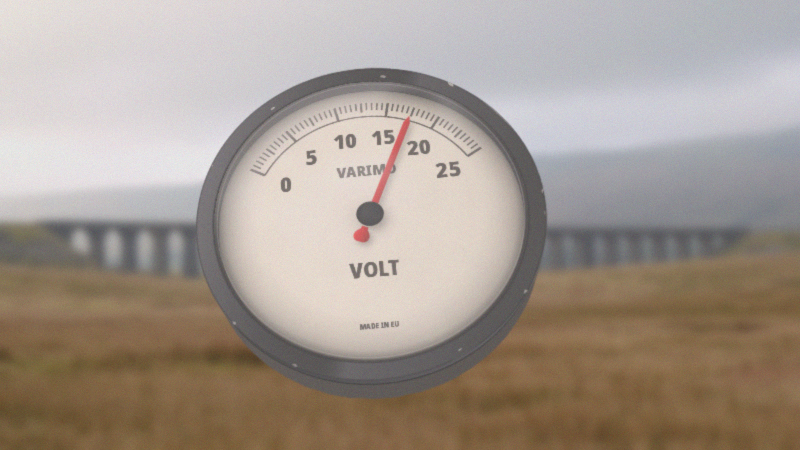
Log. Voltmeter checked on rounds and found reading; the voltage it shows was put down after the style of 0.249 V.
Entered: 17.5 V
